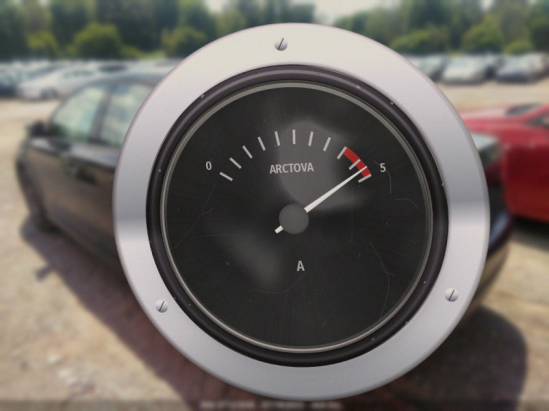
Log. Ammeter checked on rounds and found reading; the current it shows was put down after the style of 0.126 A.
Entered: 4.75 A
